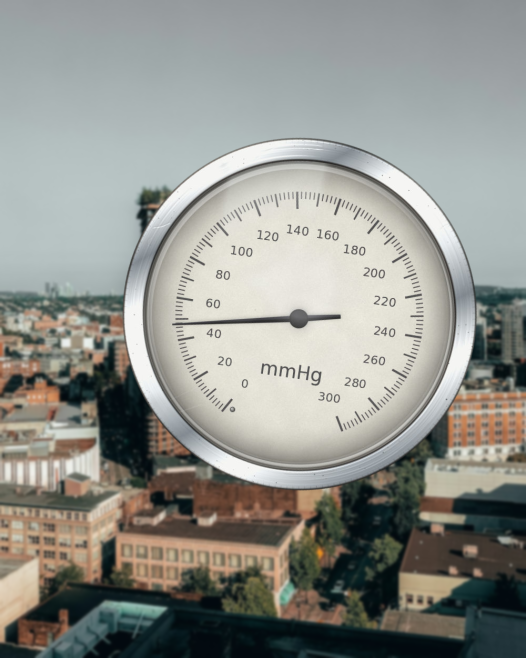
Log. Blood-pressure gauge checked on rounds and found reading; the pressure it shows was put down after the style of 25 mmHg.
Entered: 48 mmHg
